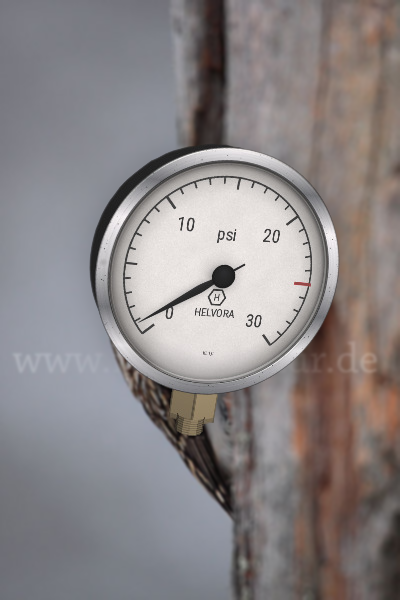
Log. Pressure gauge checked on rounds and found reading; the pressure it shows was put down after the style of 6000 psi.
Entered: 1 psi
